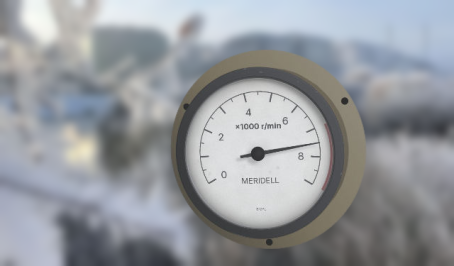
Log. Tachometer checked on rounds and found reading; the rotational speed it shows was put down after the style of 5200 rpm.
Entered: 7500 rpm
